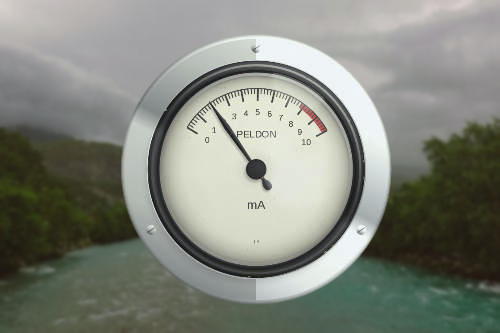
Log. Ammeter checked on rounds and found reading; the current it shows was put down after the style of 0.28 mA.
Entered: 2 mA
